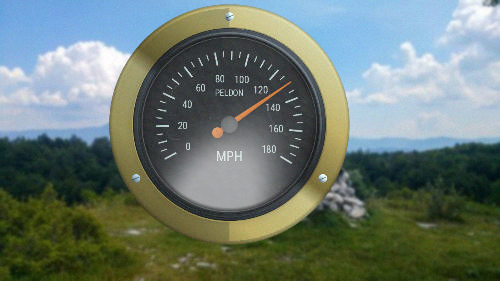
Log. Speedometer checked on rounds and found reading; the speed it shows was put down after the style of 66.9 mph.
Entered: 130 mph
